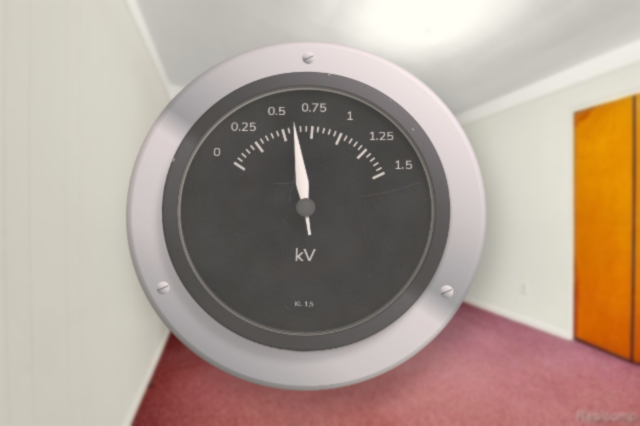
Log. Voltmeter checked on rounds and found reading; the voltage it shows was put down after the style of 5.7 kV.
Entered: 0.6 kV
